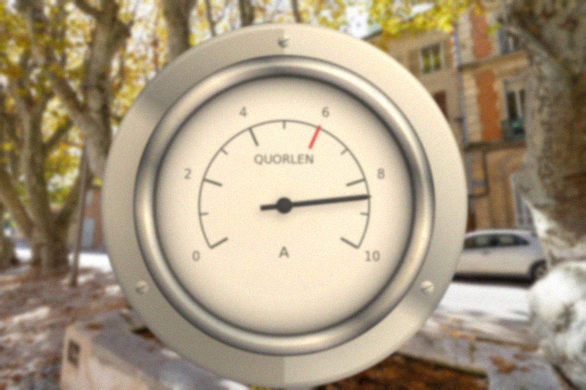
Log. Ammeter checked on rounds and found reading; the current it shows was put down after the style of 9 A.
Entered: 8.5 A
